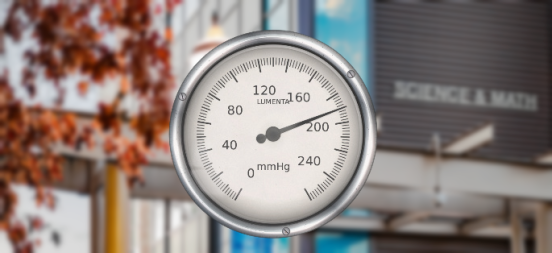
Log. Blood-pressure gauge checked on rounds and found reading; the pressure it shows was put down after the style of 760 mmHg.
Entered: 190 mmHg
